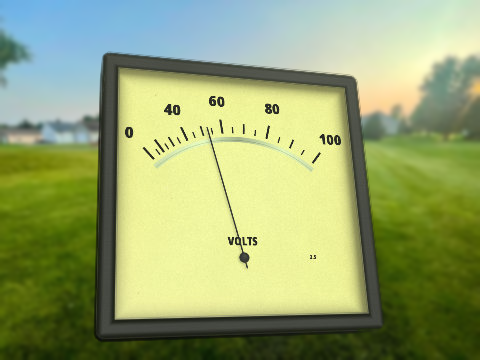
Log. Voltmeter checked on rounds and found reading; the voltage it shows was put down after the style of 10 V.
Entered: 52.5 V
